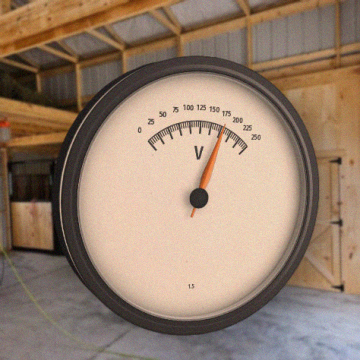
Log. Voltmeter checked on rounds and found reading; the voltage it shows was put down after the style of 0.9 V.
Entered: 175 V
